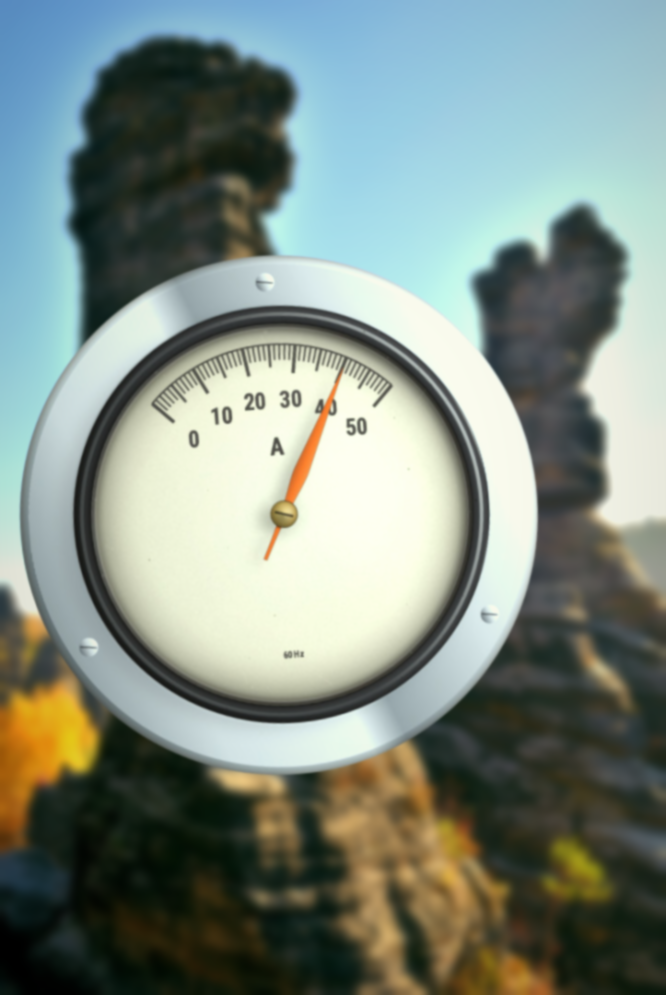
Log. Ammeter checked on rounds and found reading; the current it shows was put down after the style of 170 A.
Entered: 40 A
